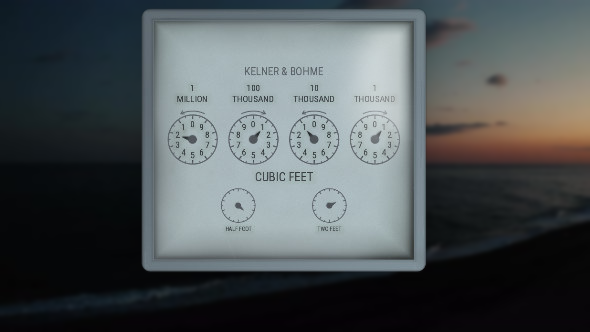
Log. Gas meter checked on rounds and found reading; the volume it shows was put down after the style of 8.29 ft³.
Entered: 211100 ft³
